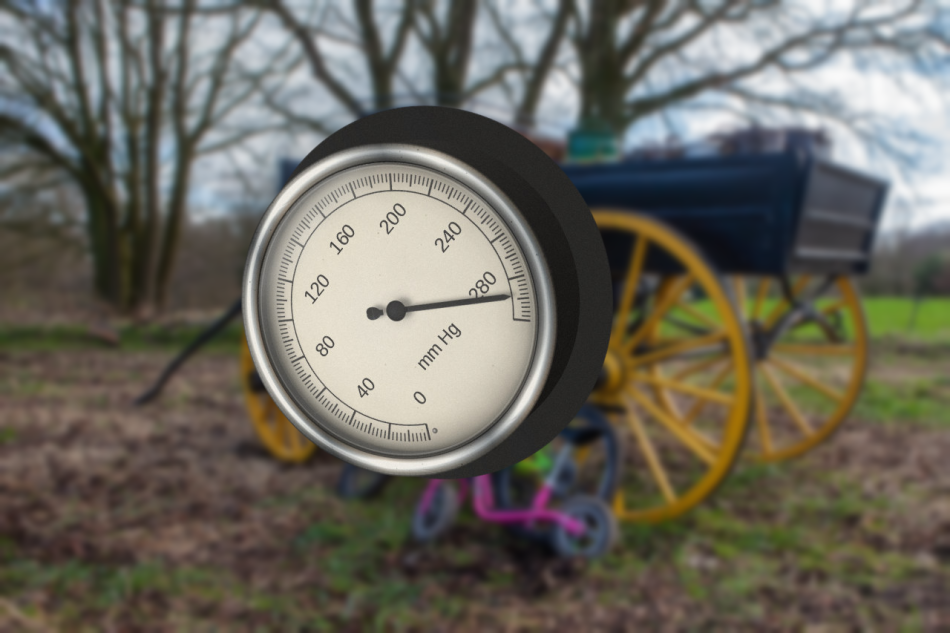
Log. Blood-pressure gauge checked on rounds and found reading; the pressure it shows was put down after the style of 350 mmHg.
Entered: 288 mmHg
